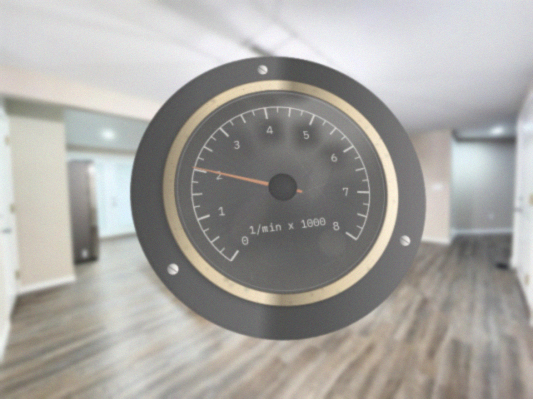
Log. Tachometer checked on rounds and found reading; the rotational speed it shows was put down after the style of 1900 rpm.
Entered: 2000 rpm
